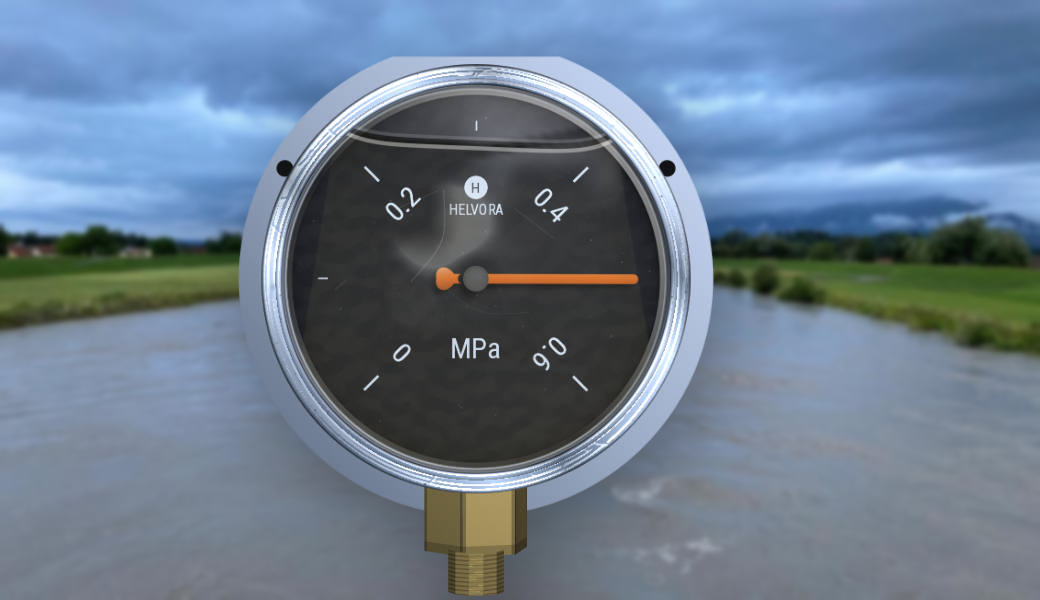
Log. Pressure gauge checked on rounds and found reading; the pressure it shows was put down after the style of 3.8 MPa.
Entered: 0.5 MPa
